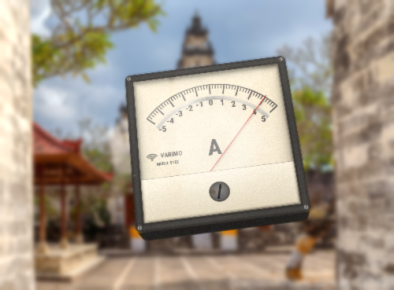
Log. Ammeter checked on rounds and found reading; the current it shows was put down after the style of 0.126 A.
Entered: 4 A
